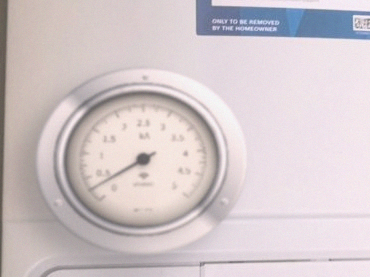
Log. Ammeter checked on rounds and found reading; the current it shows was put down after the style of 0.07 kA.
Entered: 0.25 kA
